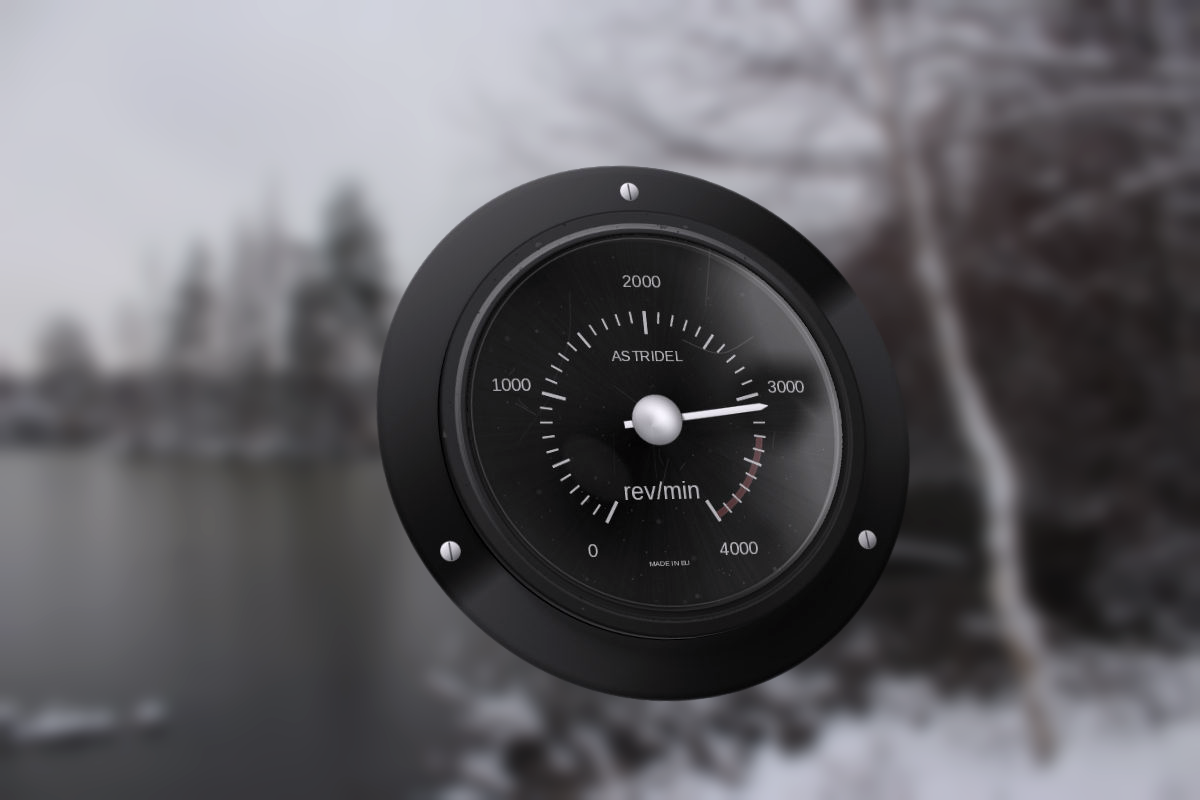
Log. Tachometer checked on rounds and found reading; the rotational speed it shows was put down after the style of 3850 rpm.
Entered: 3100 rpm
